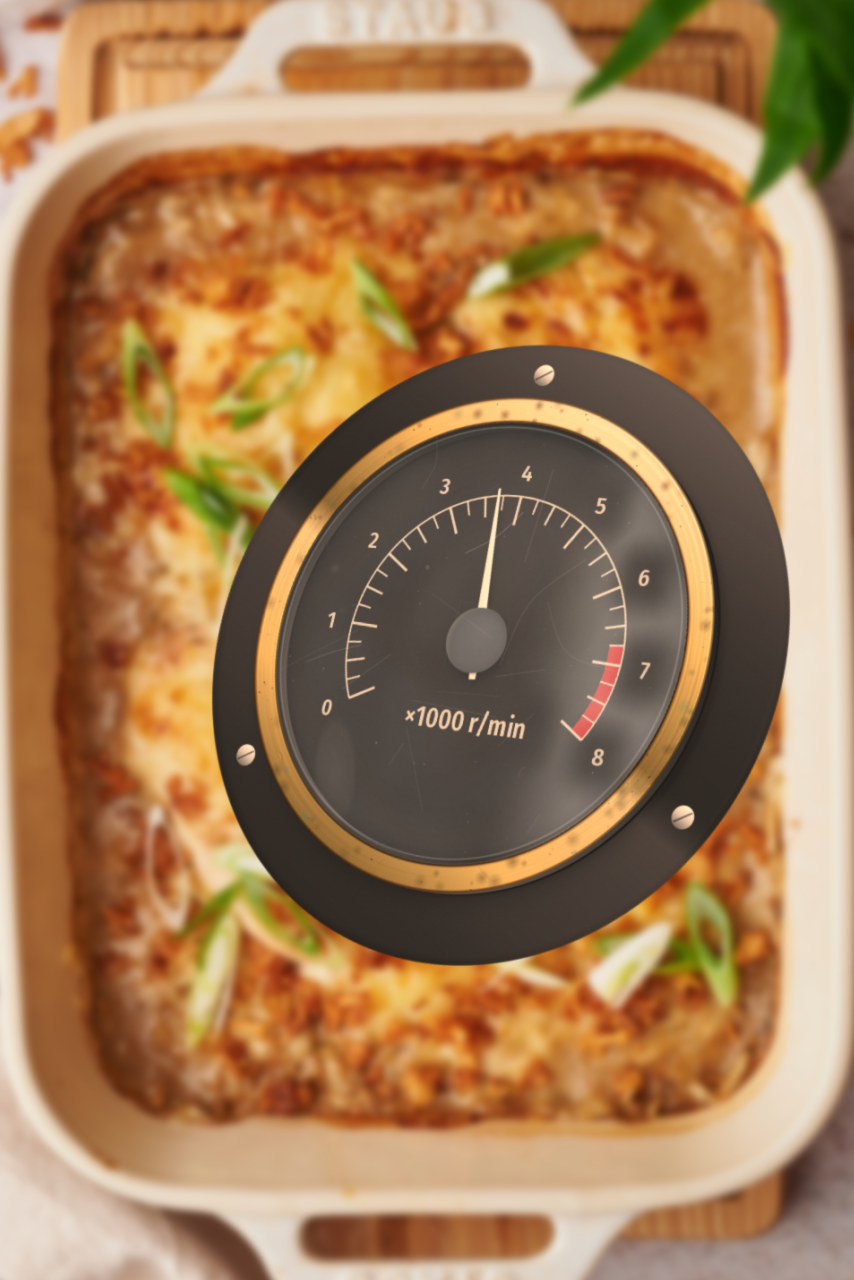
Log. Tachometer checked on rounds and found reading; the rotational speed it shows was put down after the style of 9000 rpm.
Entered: 3750 rpm
